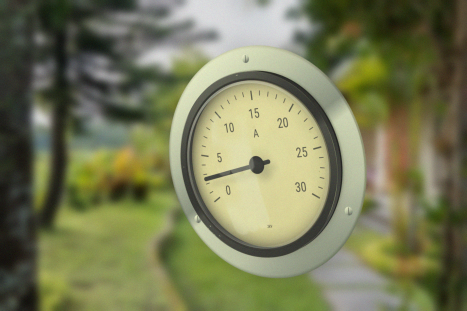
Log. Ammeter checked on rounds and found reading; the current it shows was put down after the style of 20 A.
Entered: 2.5 A
